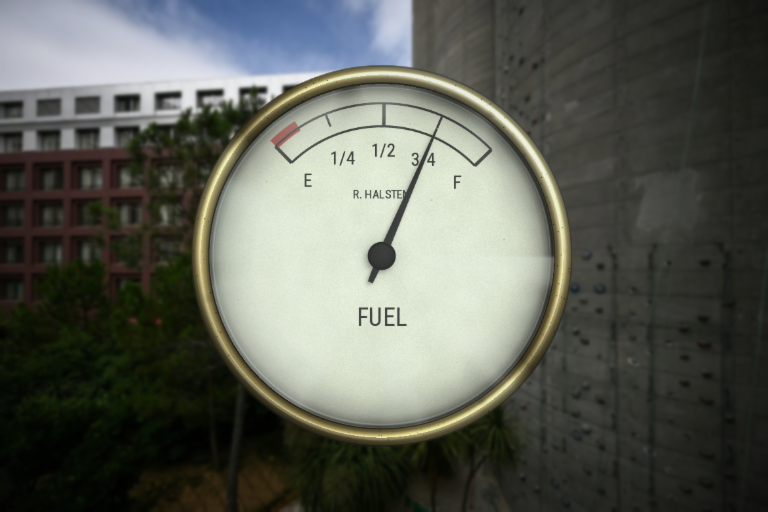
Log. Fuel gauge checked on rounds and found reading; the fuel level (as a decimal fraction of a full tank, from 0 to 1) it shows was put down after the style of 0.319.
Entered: 0.75
